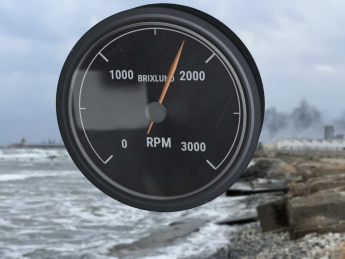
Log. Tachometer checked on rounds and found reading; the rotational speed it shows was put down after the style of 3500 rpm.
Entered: 1750 rpm
